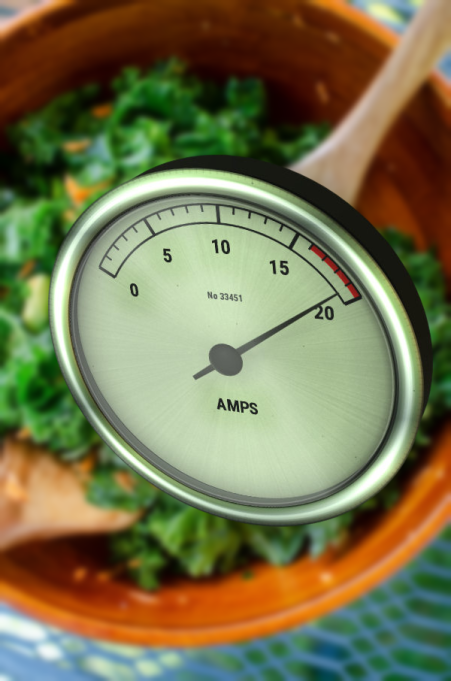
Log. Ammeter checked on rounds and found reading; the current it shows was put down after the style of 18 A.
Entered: 19 A
